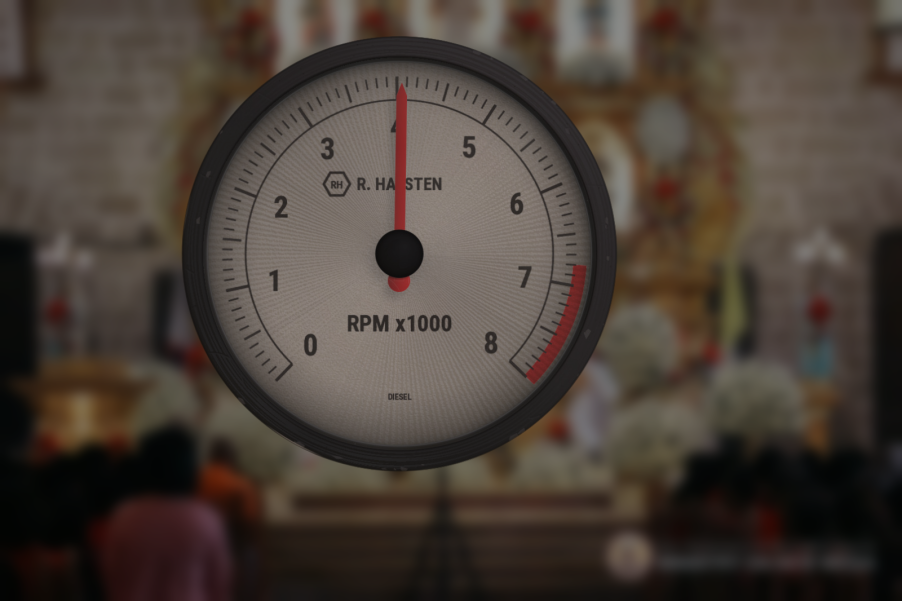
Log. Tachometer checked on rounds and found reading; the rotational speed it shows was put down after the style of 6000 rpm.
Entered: 4050 rpm
